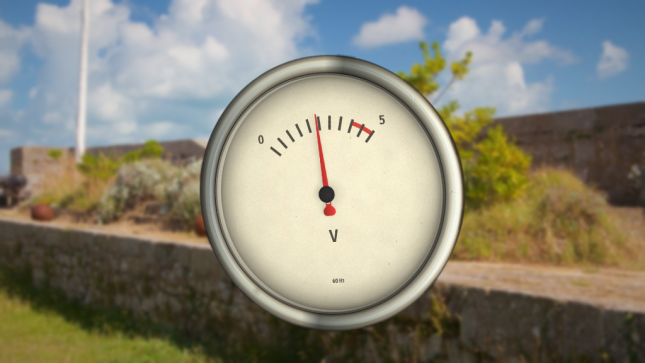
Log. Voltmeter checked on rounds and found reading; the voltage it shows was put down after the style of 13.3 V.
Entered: 2.5 V
